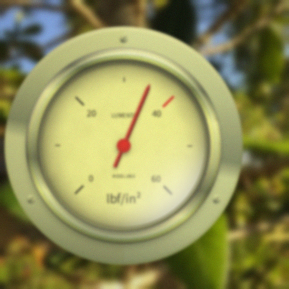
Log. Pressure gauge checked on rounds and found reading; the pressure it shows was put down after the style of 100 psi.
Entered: 35 psi
